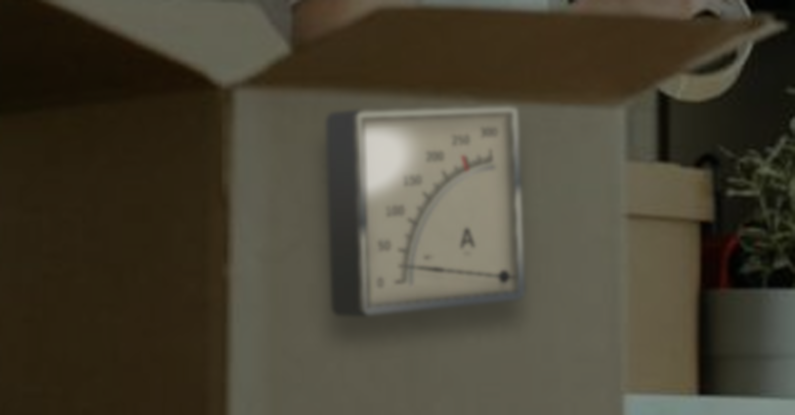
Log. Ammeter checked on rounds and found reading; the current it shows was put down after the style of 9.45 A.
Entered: 25 A
